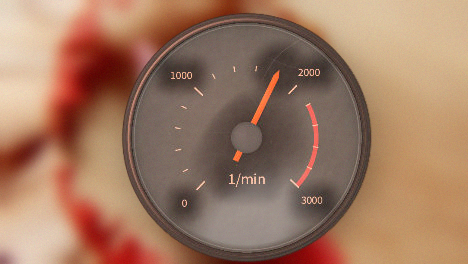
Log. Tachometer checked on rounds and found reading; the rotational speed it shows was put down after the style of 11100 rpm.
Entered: 1800 rpm
